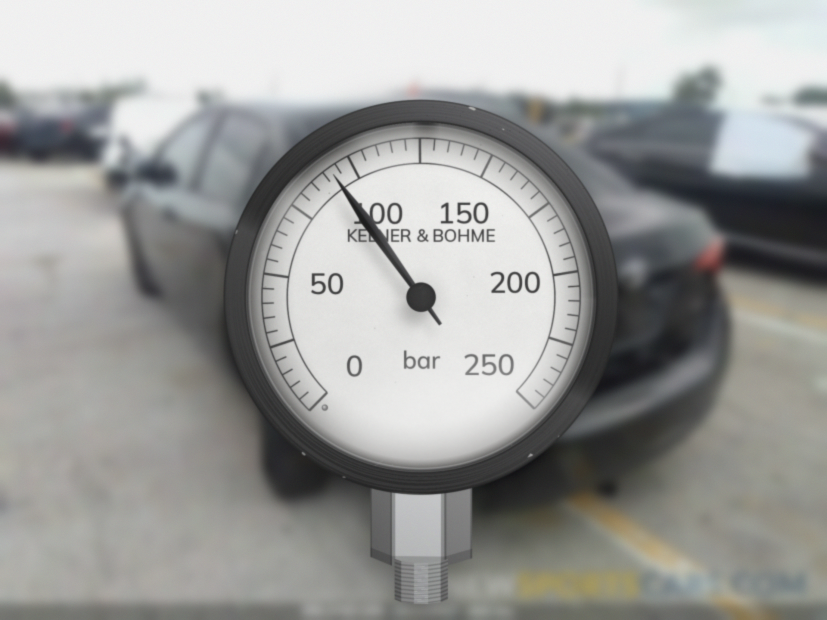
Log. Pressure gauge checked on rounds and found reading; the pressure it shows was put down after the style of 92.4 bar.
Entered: 92.5 bar
